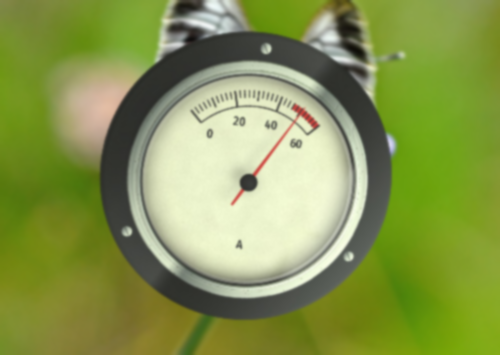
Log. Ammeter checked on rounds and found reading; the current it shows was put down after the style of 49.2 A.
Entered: 50 A
